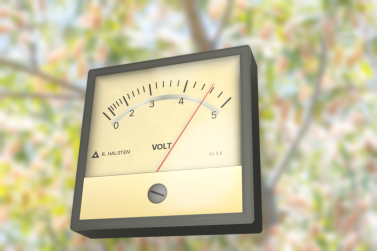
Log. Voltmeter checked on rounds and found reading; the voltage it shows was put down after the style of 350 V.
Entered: 4.6 V
